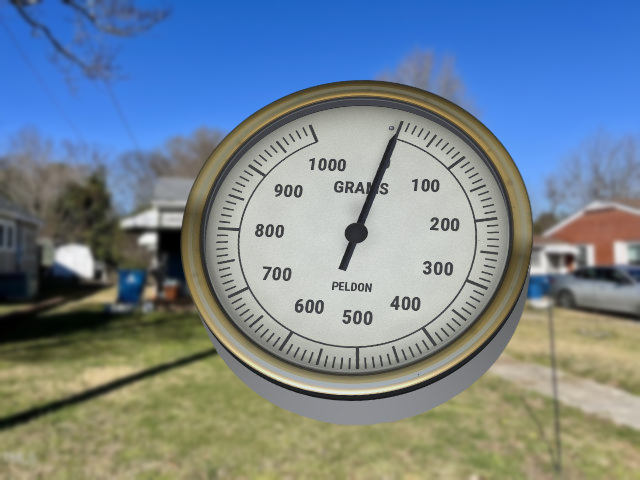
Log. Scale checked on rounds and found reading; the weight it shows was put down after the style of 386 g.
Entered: 0 g
